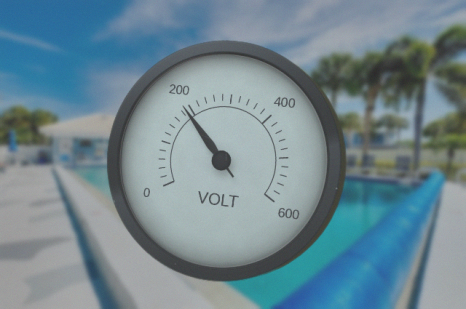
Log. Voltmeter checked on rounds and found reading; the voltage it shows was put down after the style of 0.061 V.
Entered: 190 V
